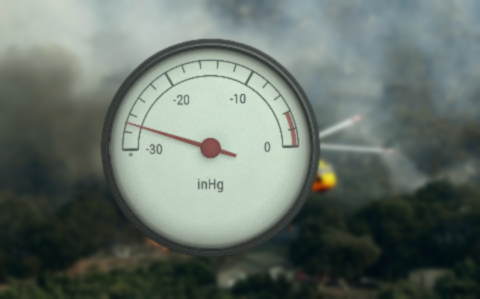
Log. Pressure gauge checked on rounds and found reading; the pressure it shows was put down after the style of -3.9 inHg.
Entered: -27 inHg
